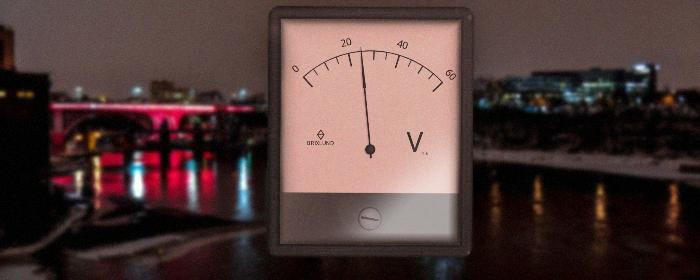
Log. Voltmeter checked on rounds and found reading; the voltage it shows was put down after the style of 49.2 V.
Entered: 25 V
